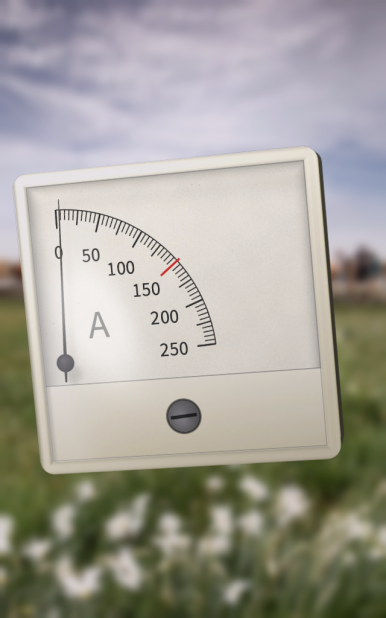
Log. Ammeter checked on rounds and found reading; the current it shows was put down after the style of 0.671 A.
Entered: 5 A
